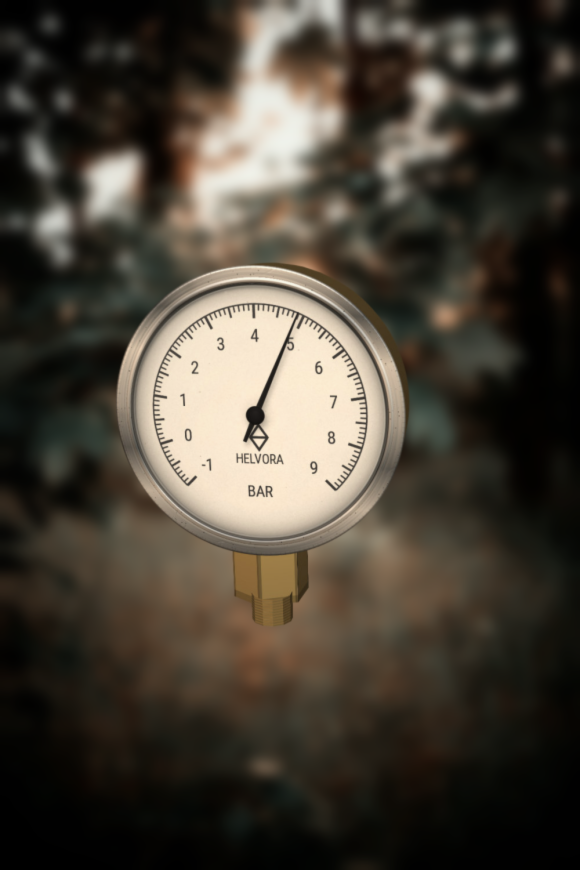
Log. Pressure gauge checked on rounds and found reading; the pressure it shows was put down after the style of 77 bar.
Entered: 4.9 bar
